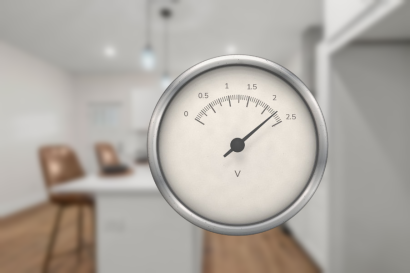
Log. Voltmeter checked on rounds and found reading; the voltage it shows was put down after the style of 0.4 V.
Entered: 2.25 V
